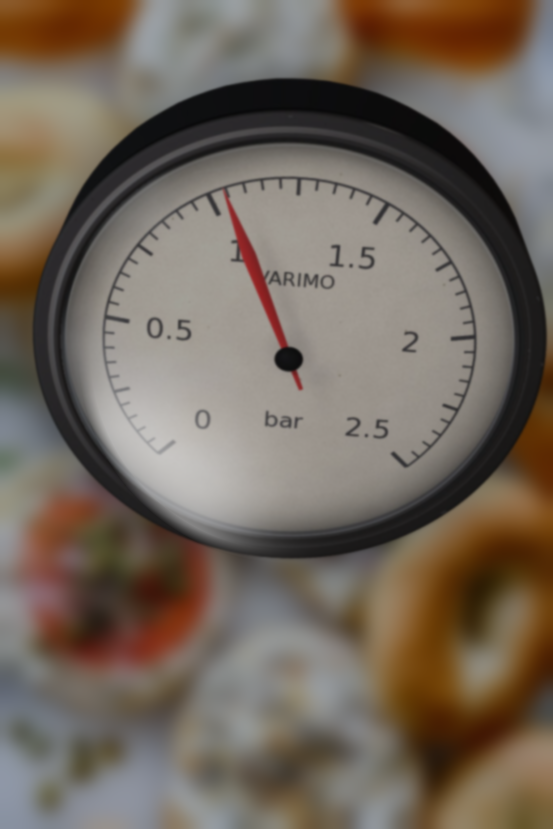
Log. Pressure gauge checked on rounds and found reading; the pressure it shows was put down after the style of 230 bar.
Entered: 1.05 bar
